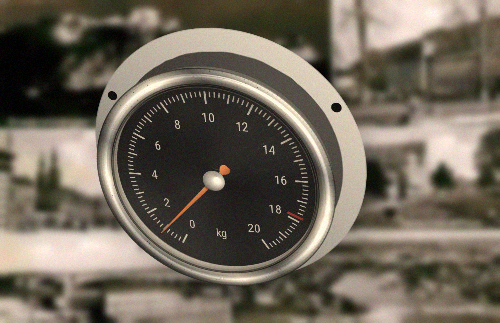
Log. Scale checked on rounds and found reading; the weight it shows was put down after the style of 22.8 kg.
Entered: 1 kg
